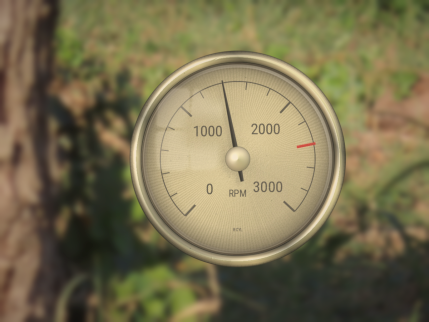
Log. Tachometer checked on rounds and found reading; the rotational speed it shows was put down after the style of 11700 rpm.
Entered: 1400 rpm
